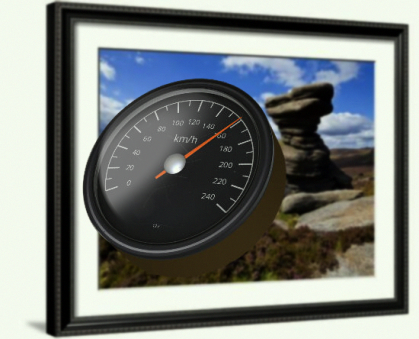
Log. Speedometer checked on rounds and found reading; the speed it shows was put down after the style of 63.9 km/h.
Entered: 160 km/h
